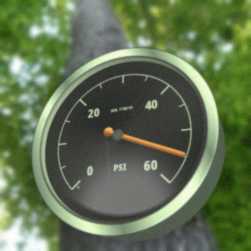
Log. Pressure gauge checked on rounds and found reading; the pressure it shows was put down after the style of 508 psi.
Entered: 55 psi
